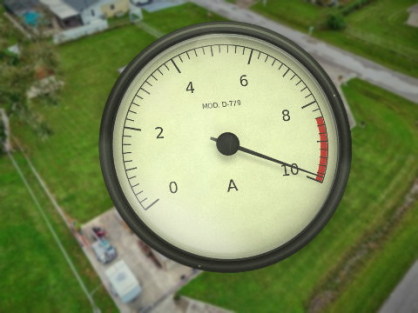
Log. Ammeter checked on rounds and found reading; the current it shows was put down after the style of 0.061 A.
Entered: 9.9 A
